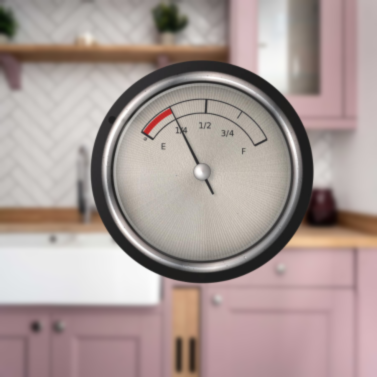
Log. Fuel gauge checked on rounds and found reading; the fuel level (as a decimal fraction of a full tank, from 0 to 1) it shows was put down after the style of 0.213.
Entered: 0.25
